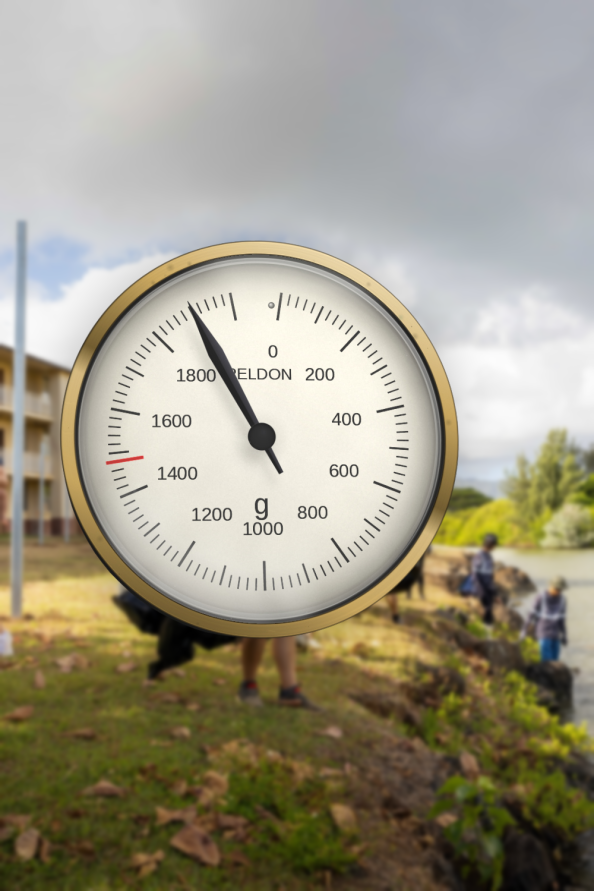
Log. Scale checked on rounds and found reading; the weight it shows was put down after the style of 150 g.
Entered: 1900 g
